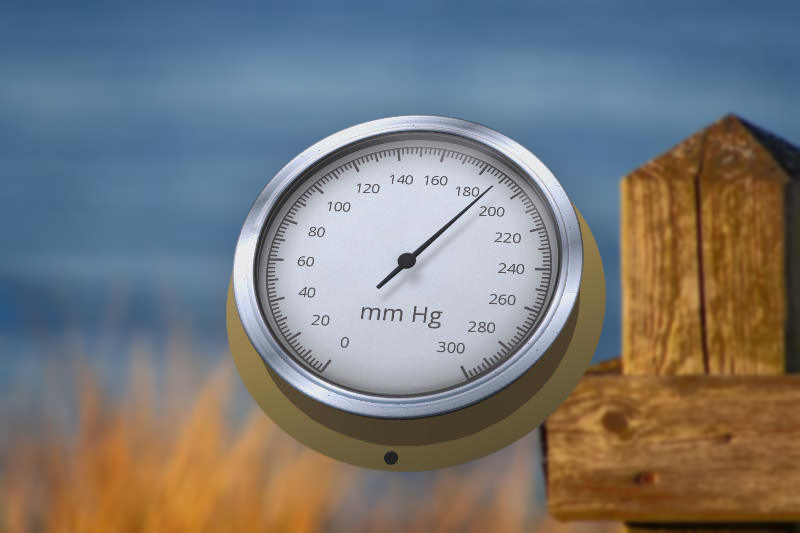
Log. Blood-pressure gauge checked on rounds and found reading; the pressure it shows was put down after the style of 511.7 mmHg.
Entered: 190 mmHg
